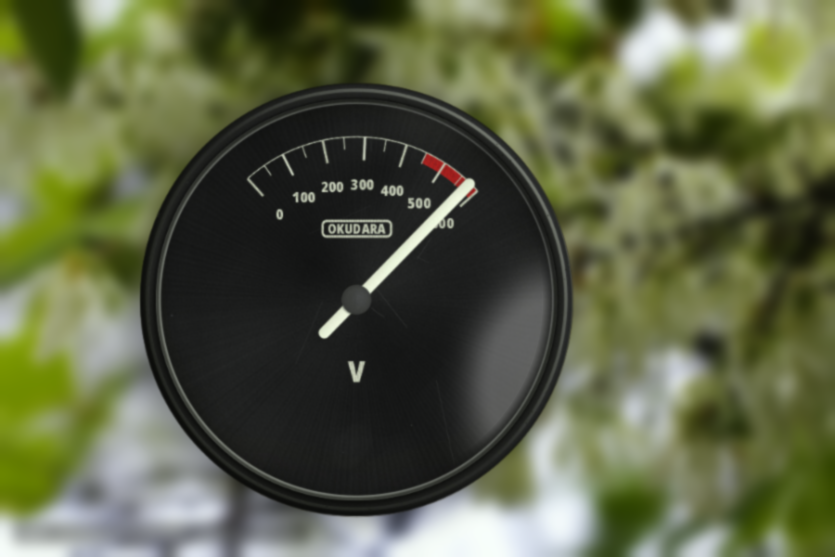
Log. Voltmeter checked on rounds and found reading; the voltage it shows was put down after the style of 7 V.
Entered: 575 V
